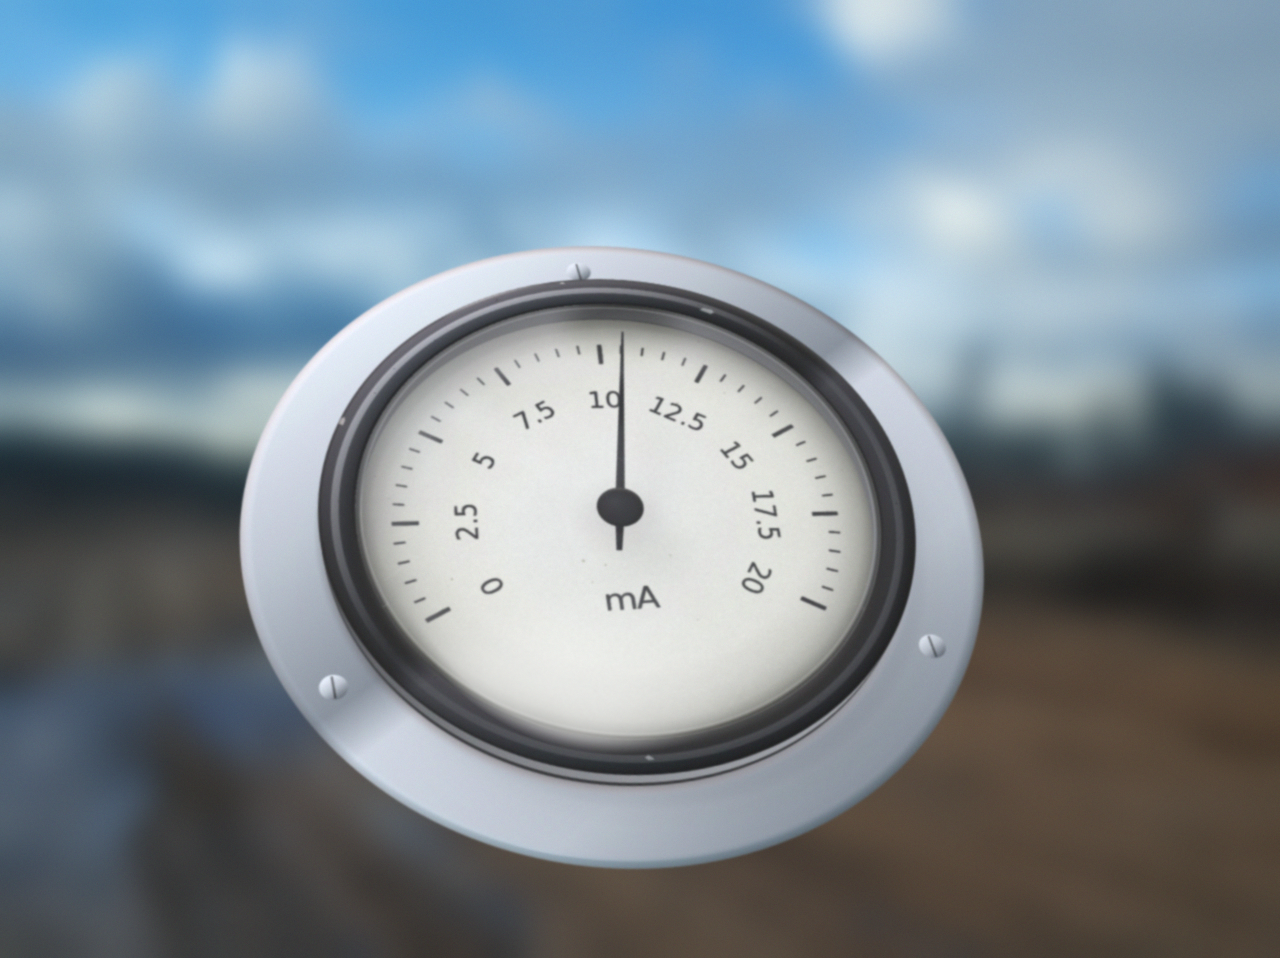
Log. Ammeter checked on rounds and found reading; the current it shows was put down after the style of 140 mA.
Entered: 10.5 mA
